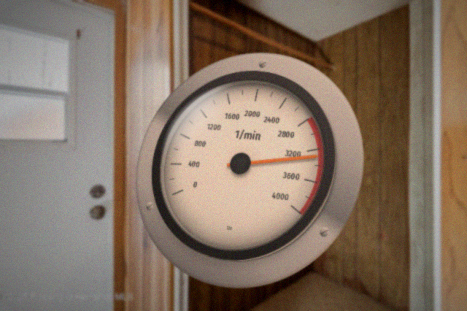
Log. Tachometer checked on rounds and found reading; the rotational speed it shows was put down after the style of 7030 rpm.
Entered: 3300 rpm
